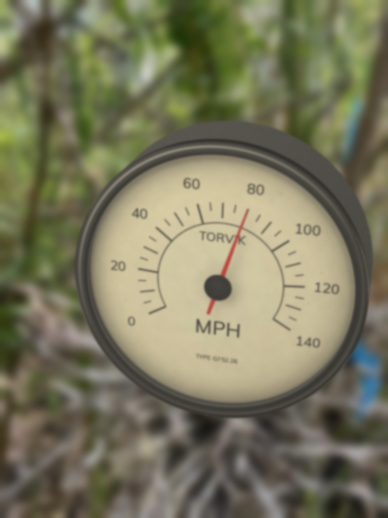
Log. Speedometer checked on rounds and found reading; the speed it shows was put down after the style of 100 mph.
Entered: 80 mph
